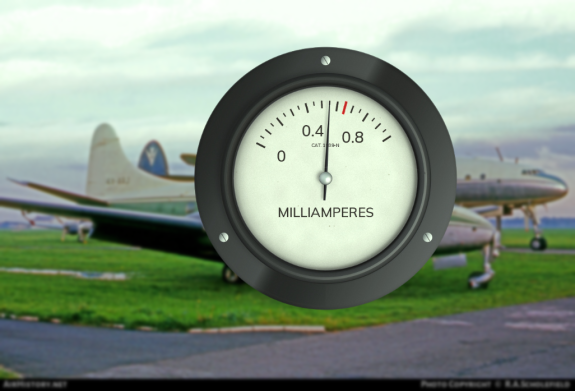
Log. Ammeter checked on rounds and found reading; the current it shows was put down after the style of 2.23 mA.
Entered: 0.55 mA
